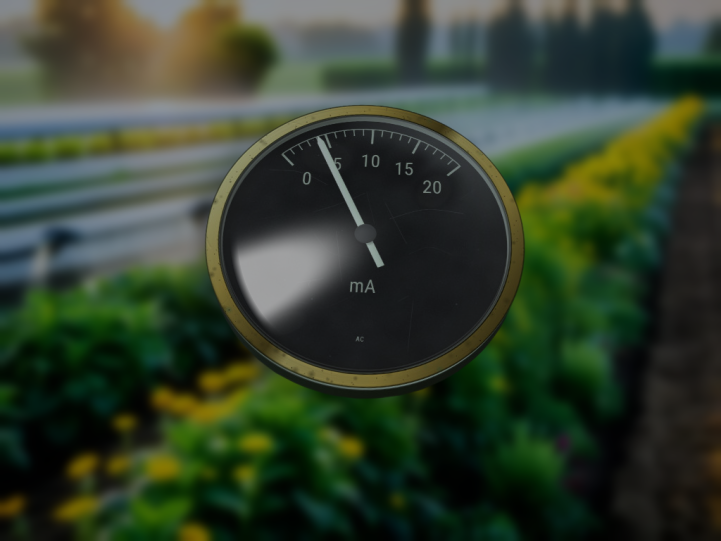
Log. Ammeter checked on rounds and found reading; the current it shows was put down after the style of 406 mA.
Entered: 4 mA
